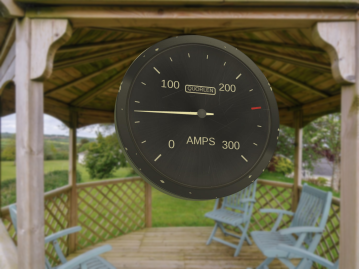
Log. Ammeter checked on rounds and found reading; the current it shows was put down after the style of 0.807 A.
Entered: 50 A
